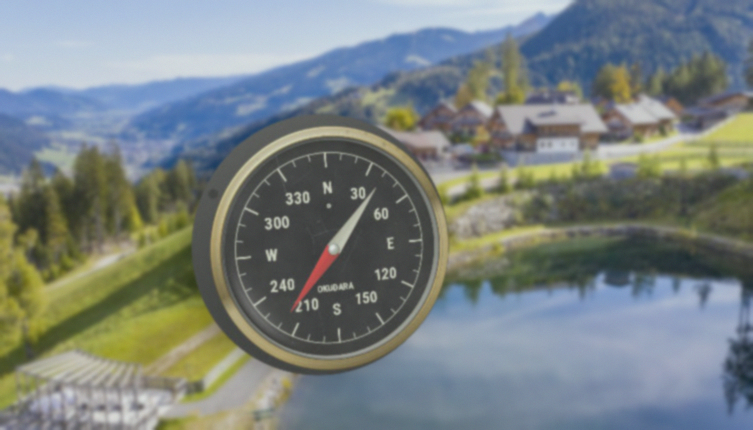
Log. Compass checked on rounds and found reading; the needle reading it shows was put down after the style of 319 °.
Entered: 220 °
